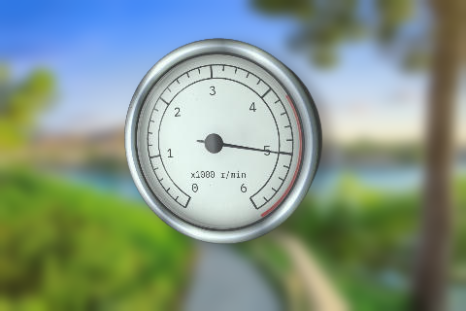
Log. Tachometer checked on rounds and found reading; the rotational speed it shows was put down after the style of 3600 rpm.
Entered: 5000 rpm
